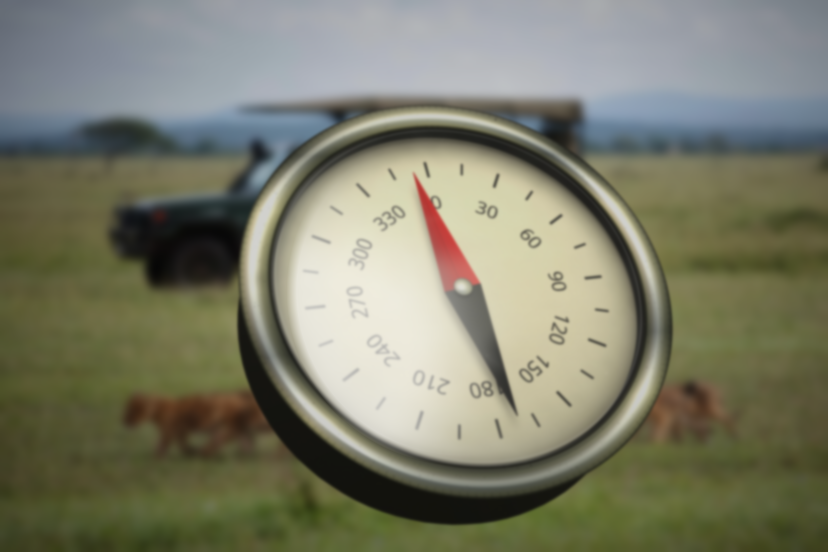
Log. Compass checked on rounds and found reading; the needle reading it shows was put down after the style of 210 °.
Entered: 352.5 °
